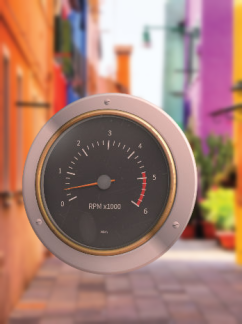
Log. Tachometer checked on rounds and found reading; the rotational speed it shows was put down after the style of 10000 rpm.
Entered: 400 rpm
